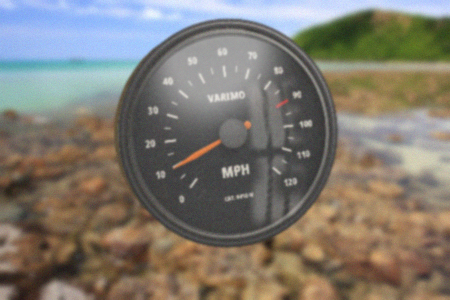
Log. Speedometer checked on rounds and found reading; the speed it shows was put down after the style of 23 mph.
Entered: 10 mph
